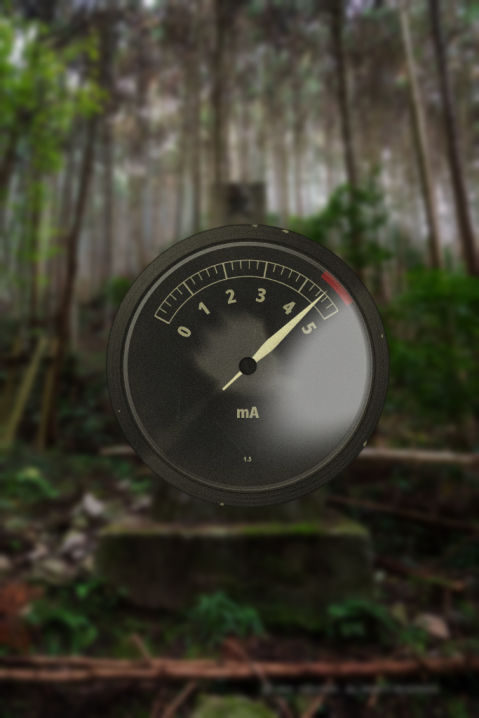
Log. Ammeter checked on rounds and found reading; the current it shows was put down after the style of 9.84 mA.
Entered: 4.5 mA
